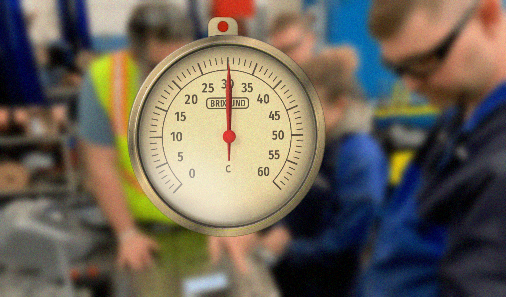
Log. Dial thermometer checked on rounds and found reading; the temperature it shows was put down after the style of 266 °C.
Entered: 30 °C
